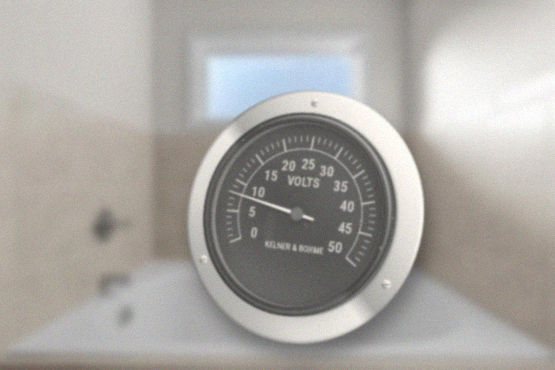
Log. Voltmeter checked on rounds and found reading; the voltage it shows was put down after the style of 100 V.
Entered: 8 V
